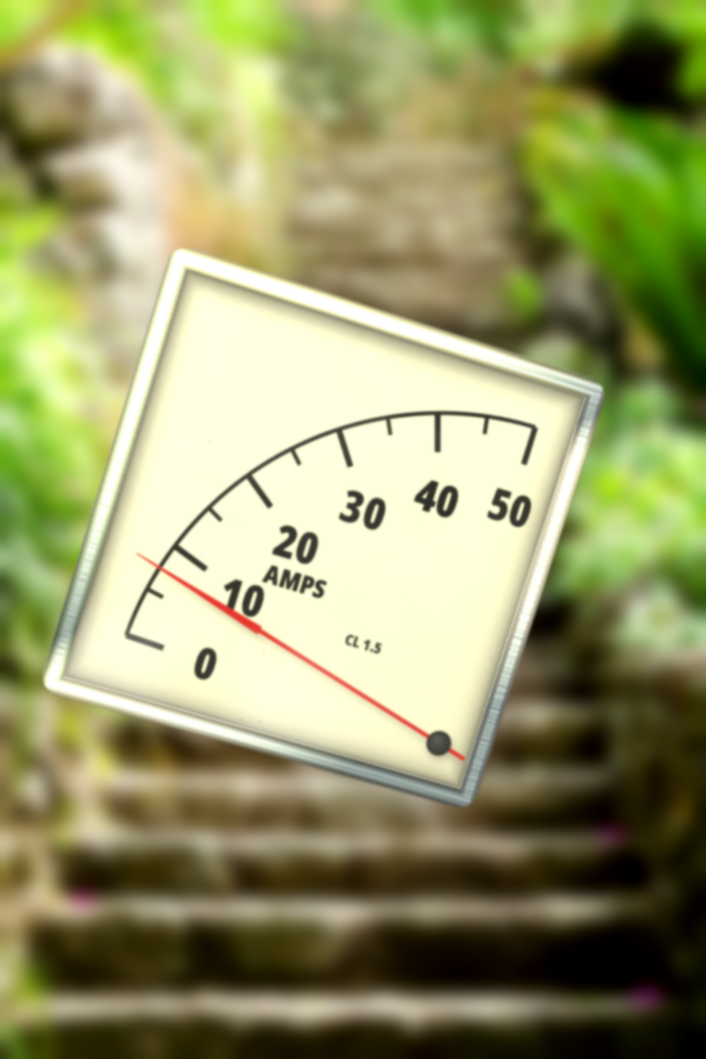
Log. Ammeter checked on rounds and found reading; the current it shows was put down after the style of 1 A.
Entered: 7.5 A
